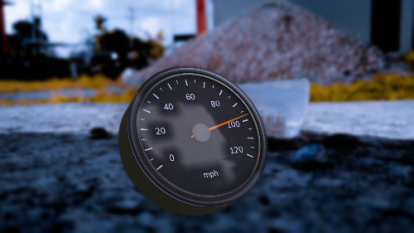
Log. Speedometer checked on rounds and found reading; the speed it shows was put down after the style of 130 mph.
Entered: 97.5 mph
